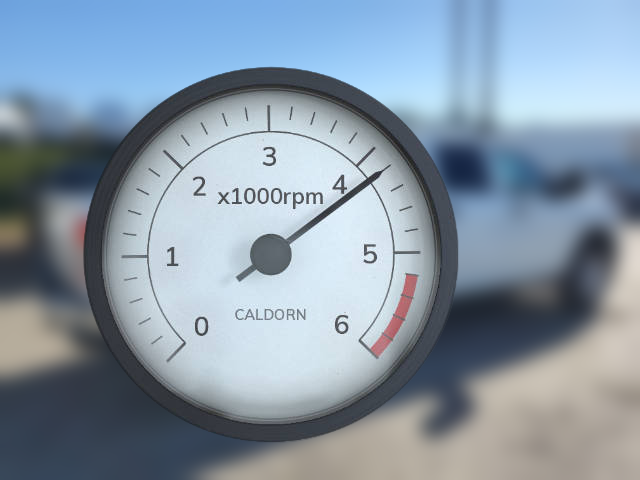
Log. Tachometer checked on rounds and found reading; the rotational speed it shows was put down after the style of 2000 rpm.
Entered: 4200 rpm
